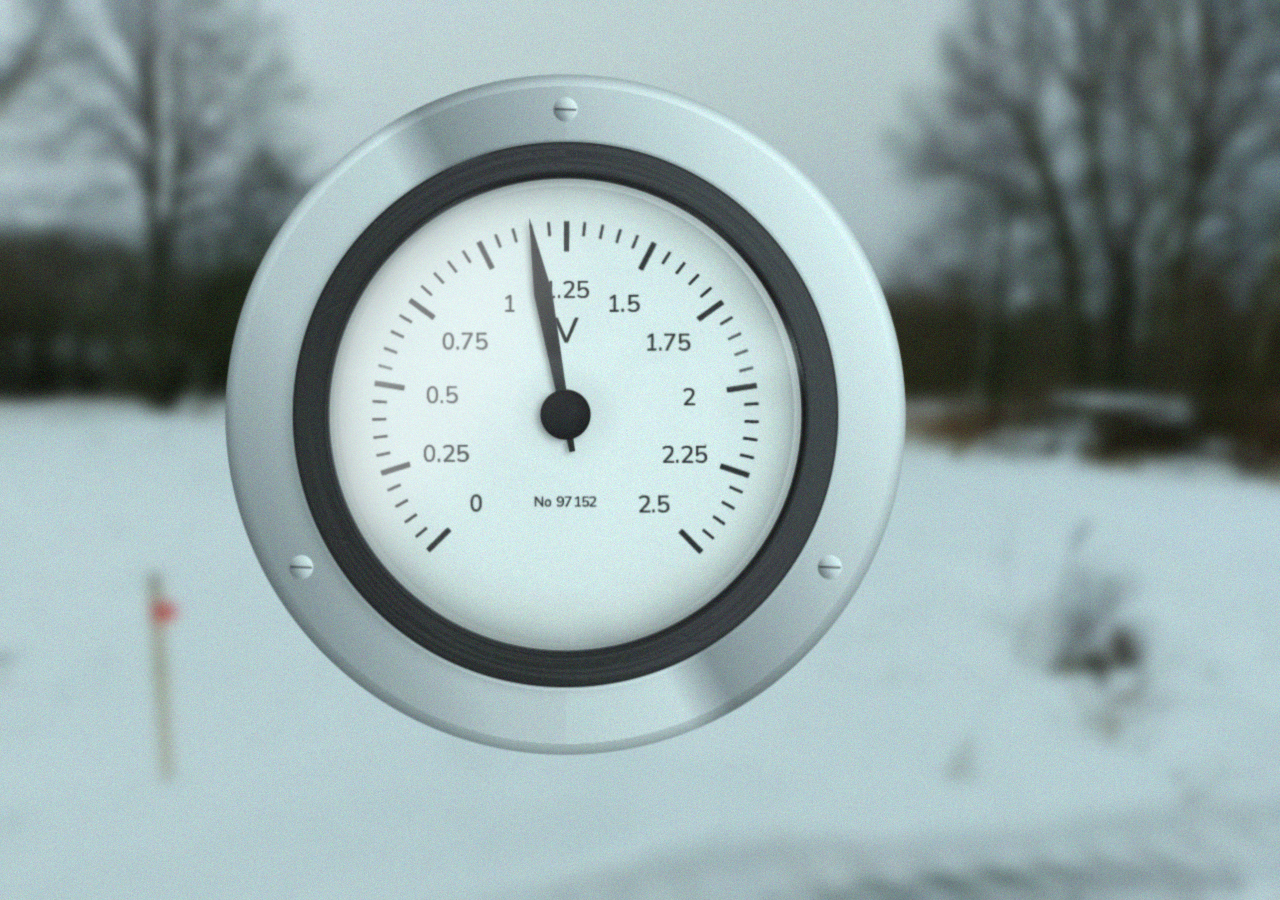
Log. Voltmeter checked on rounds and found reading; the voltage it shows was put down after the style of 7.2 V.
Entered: 1.15 V
